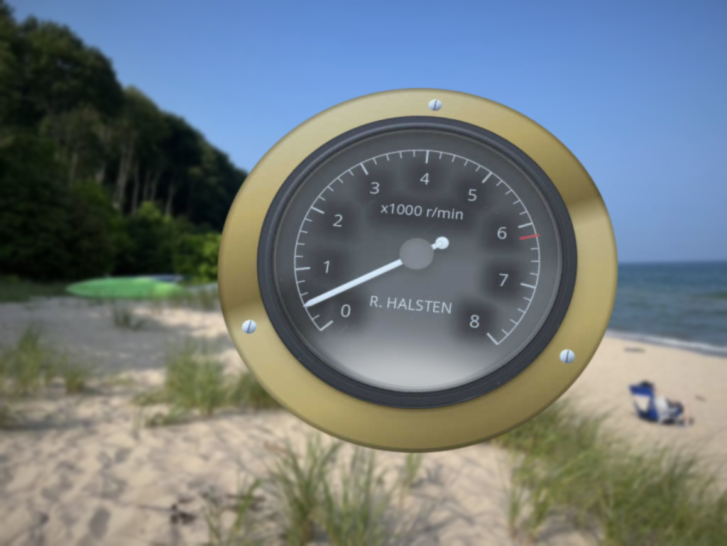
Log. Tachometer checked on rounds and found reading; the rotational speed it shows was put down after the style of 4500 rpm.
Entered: 400 rpm
